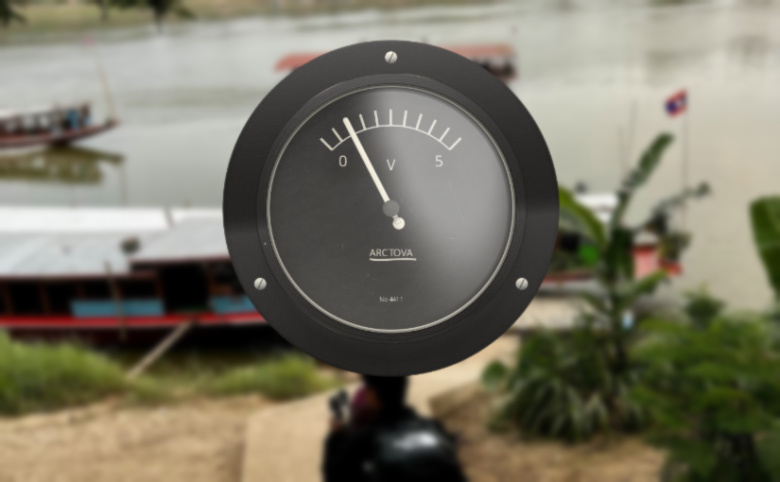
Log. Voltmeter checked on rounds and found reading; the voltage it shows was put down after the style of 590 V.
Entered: 1 V
